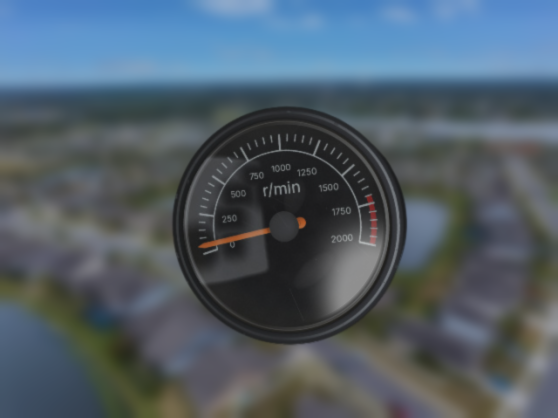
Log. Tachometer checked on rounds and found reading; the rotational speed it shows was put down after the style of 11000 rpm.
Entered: 50 rpm
